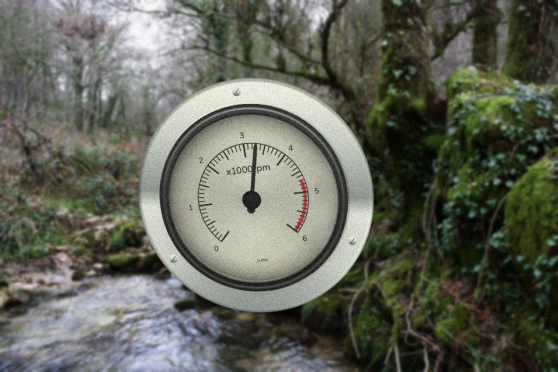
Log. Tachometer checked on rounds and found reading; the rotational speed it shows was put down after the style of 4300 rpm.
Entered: 3300 rpm
